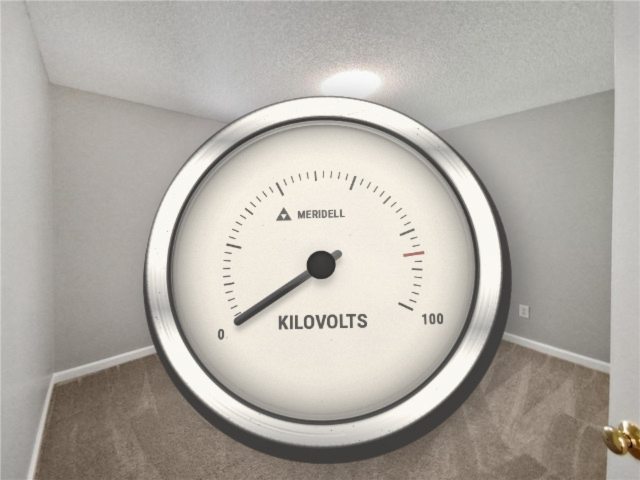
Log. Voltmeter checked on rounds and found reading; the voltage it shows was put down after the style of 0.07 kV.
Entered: 0 kV
